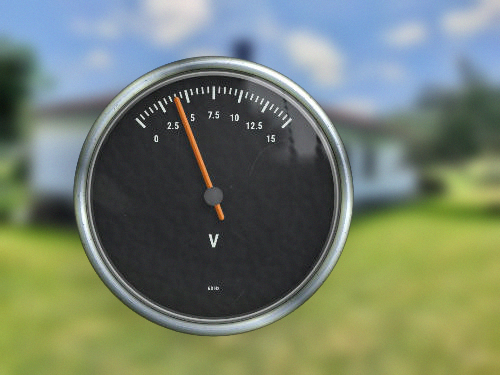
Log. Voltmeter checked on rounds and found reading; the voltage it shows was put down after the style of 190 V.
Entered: 4 V
